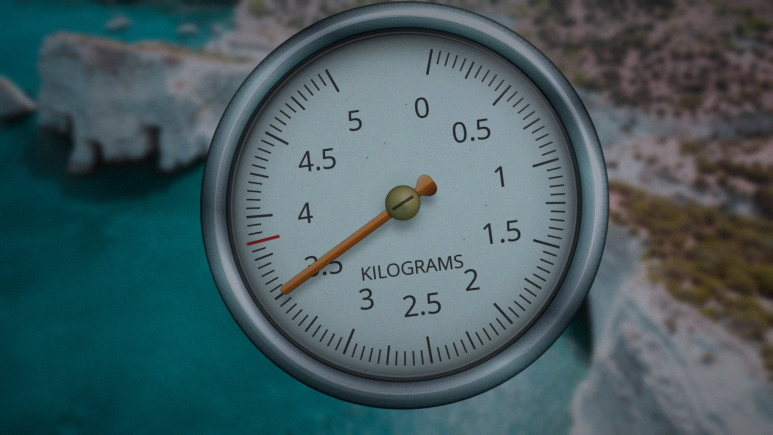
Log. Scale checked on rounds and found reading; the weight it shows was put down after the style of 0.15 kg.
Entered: 3.5 kg
